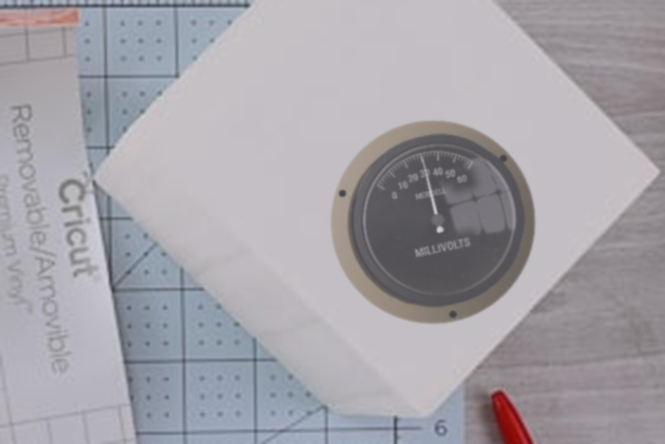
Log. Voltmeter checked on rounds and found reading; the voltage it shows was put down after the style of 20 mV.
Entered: 30 mV
